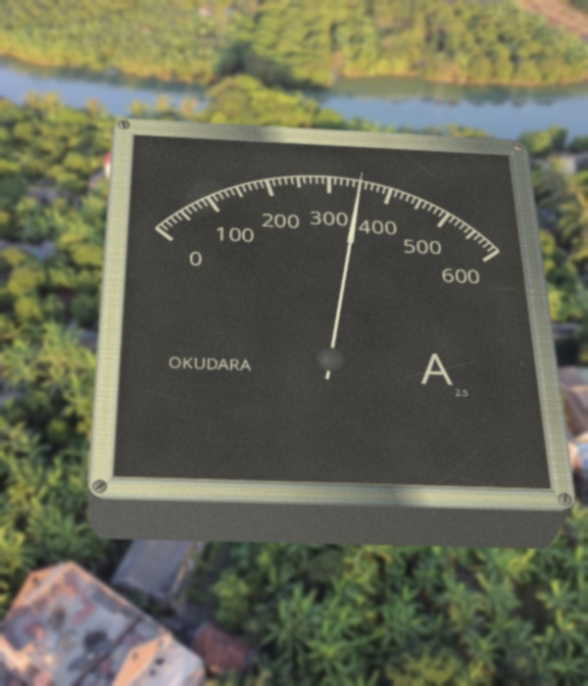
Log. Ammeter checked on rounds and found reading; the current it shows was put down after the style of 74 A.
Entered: 350 A
